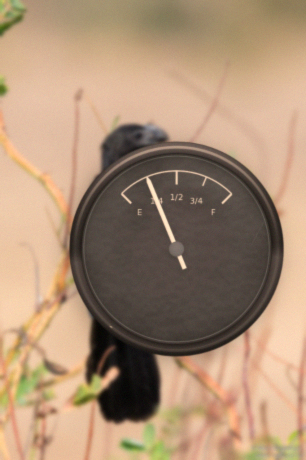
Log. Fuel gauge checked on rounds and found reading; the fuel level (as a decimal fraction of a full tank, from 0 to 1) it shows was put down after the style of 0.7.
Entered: 0.25
